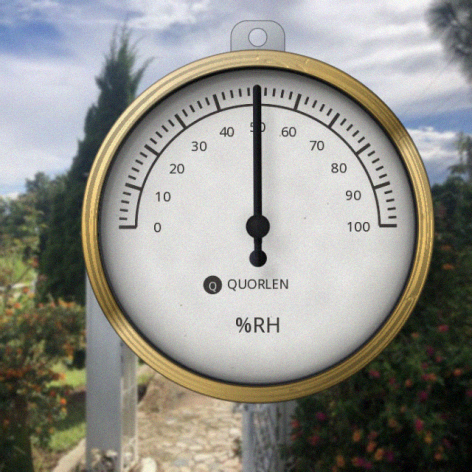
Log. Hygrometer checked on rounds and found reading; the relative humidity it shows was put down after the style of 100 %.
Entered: 50 %
